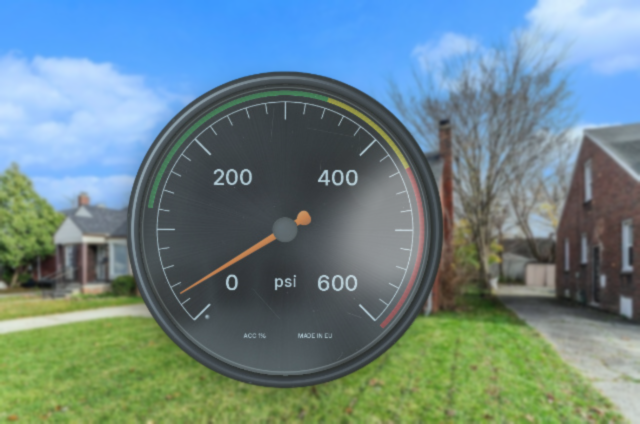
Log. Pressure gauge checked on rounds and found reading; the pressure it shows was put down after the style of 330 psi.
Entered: 30 psi
